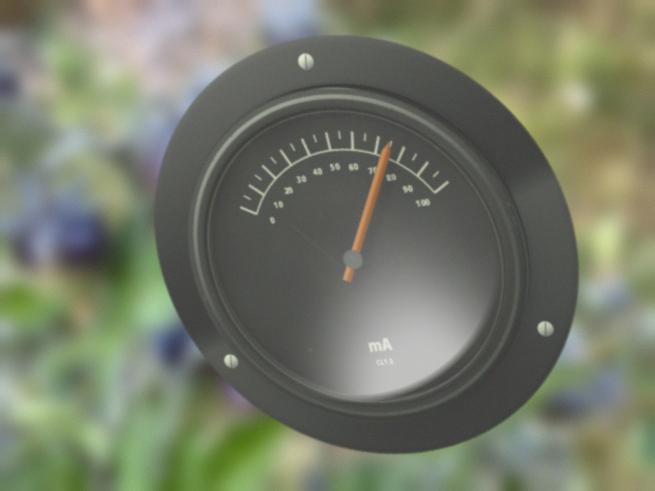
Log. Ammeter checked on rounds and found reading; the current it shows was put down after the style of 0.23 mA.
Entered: 75 mA
